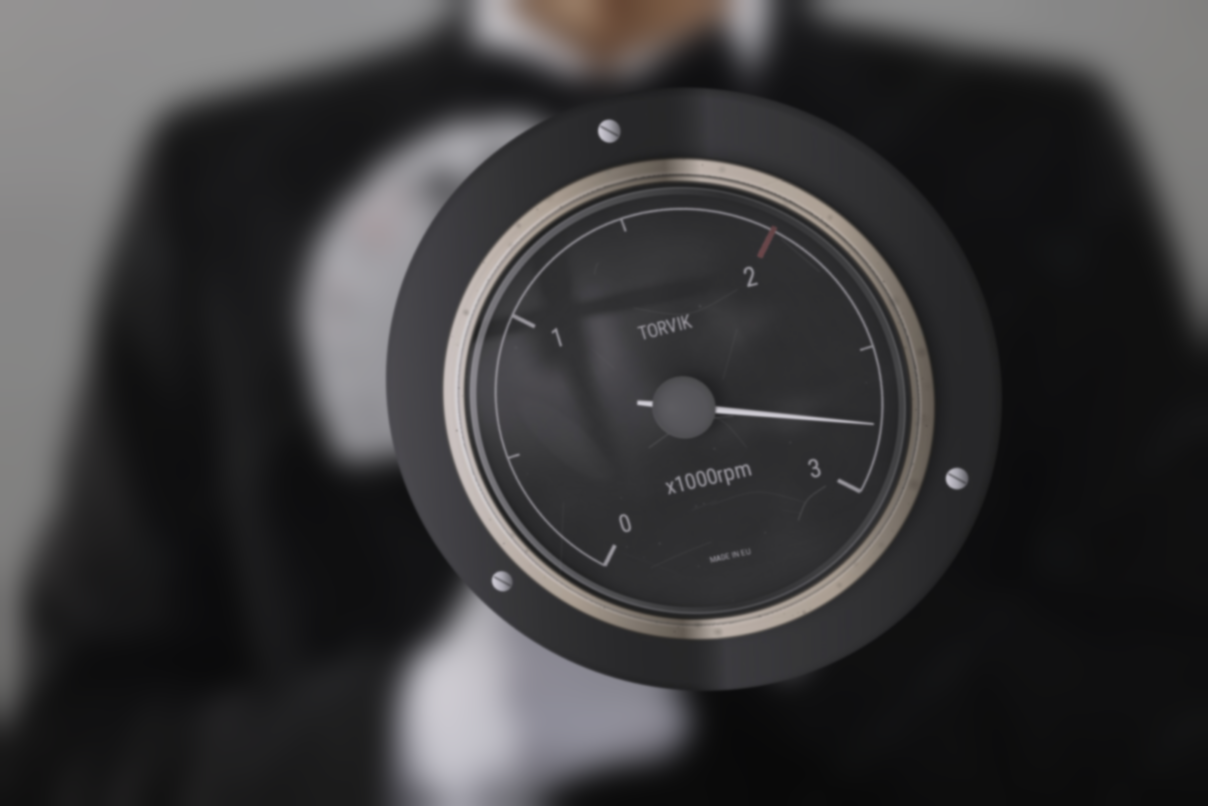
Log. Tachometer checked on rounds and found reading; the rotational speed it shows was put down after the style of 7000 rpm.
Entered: 2750 rpm
